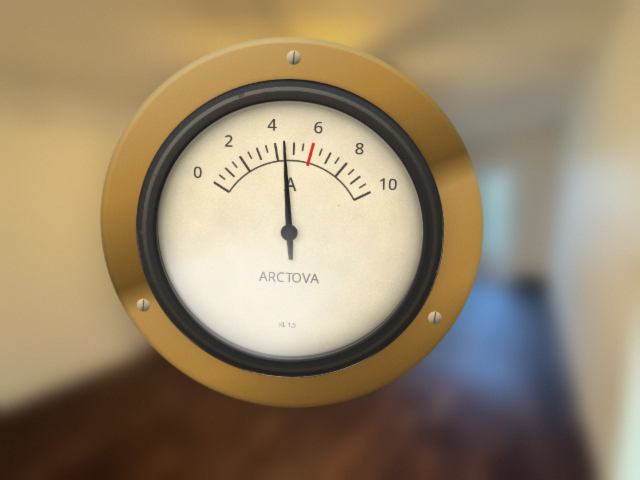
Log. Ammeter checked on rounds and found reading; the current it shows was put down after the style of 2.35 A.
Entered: 4.5 A
